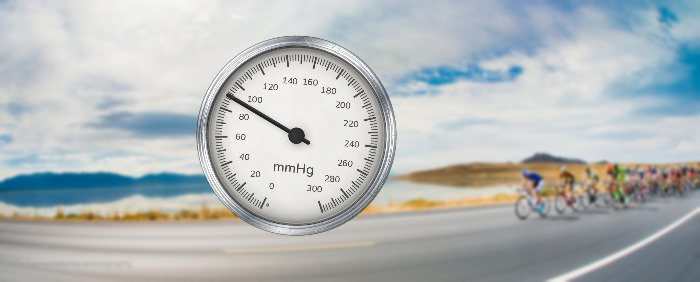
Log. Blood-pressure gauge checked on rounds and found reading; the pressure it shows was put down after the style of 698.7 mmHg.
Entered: 90 mmHg
